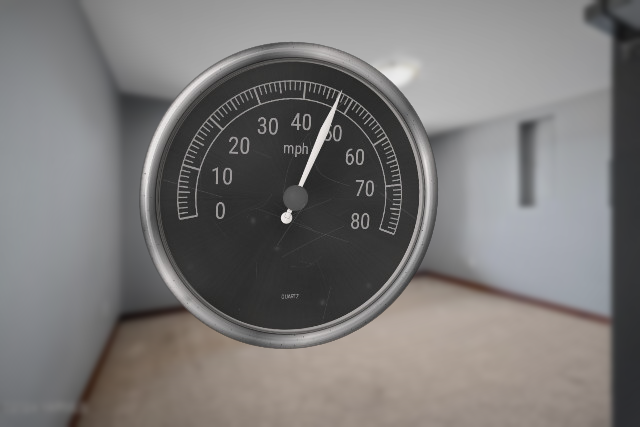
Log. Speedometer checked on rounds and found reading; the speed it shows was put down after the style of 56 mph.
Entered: 47 mph
